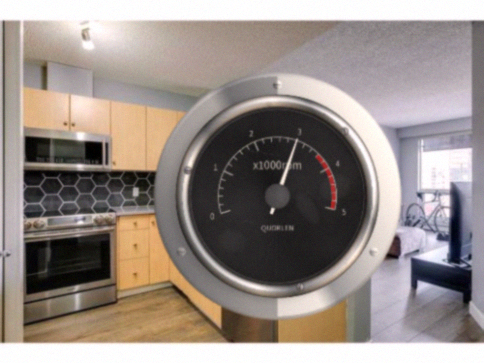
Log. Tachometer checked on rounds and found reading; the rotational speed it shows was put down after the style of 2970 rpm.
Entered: 3000 rpm
